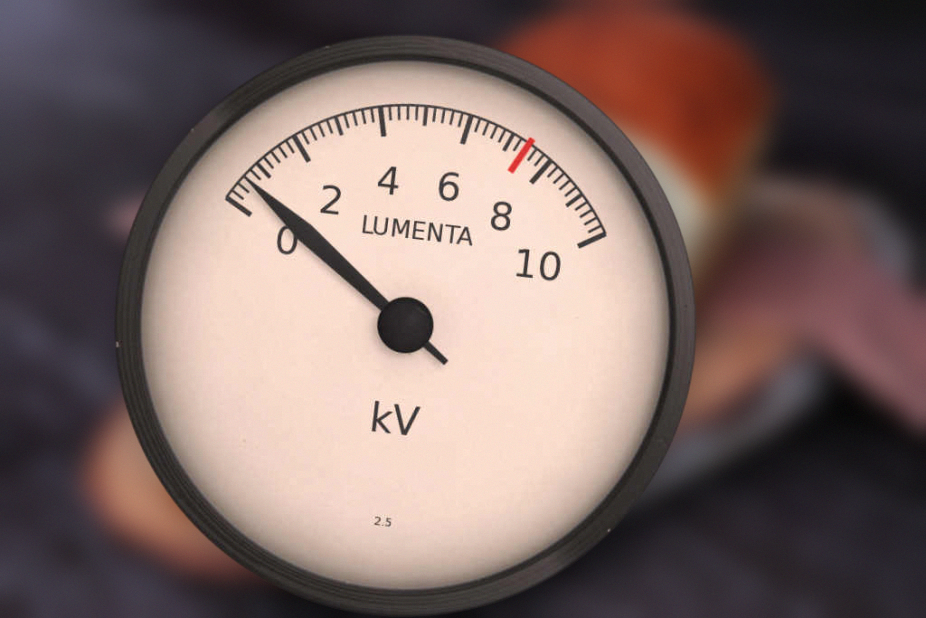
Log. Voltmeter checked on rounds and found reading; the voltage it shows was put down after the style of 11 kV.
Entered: 0.6 kV
